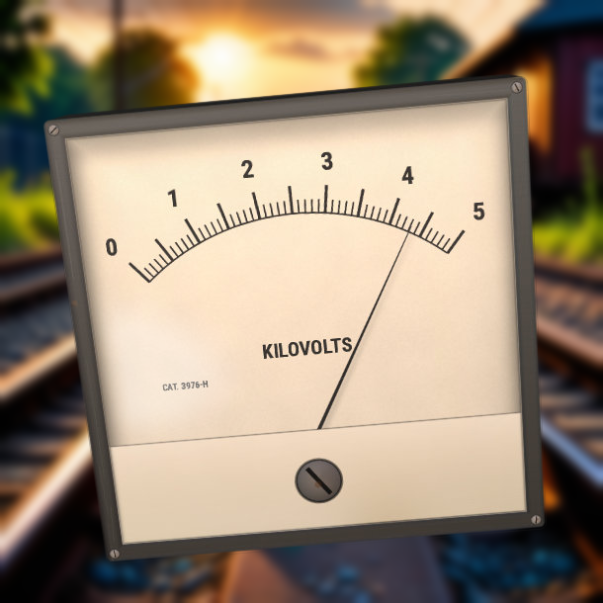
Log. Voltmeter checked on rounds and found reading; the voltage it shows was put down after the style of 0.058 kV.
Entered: 4.3 kV
